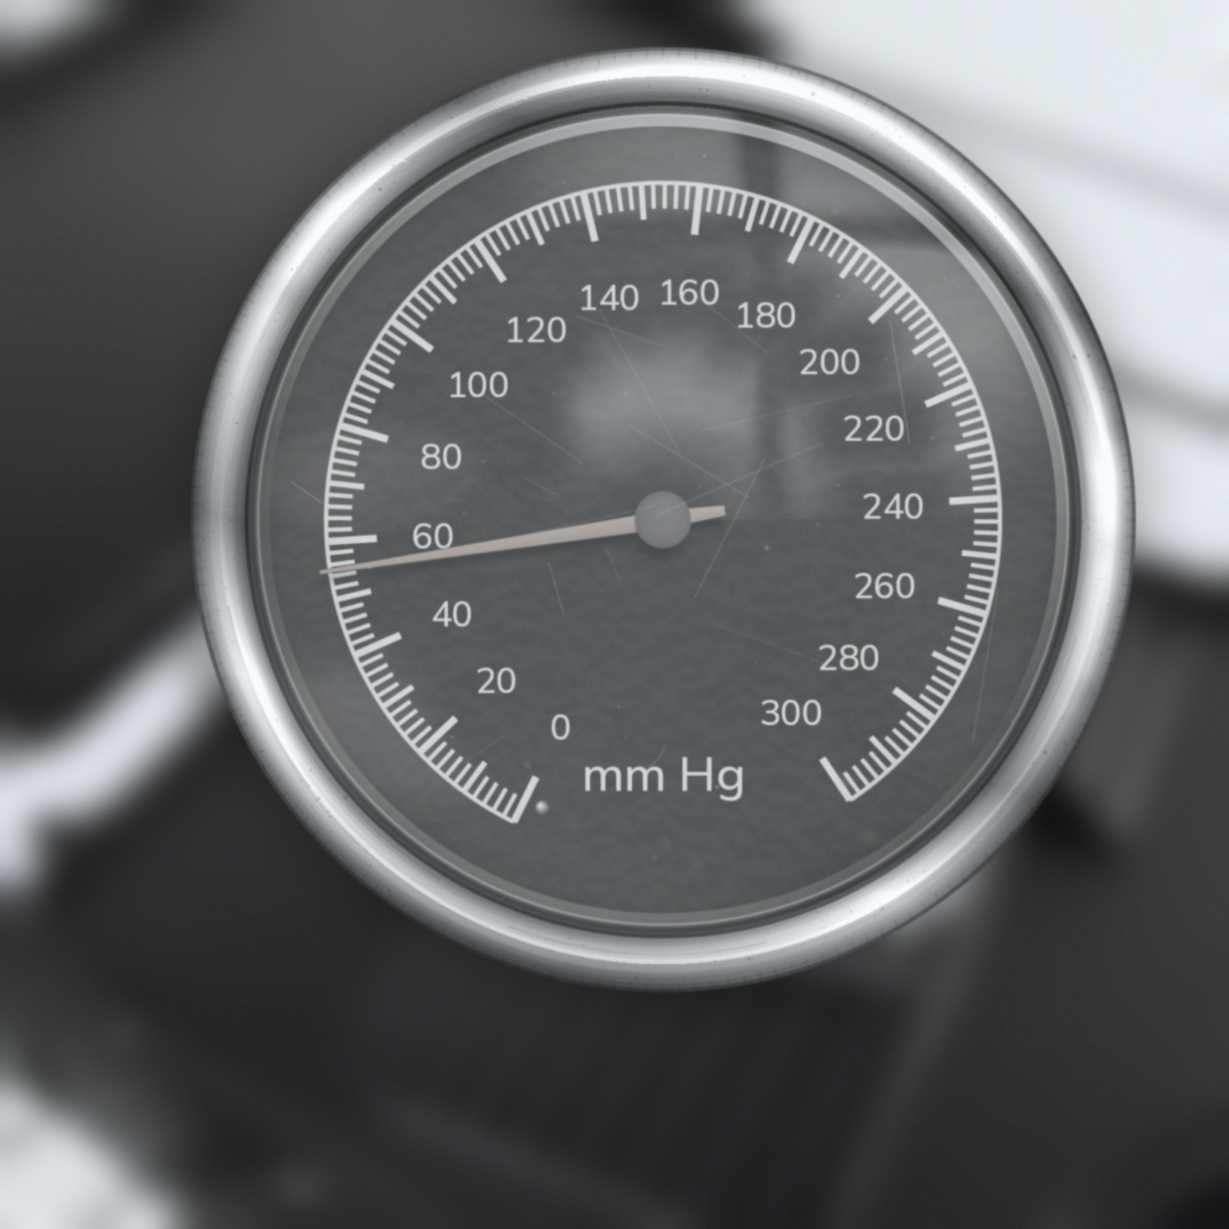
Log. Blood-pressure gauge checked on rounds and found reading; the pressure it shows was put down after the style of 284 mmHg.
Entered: 55 mmHg
